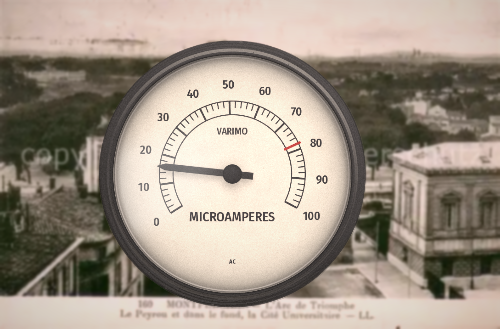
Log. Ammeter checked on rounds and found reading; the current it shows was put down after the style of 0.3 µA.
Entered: 16 µA
